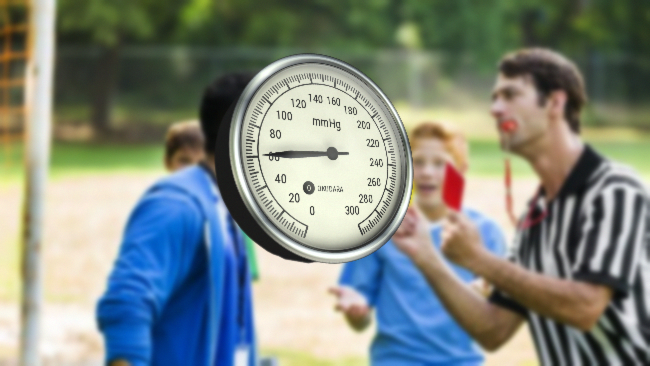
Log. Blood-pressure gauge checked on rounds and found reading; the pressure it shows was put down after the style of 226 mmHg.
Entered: 60 mmHg
